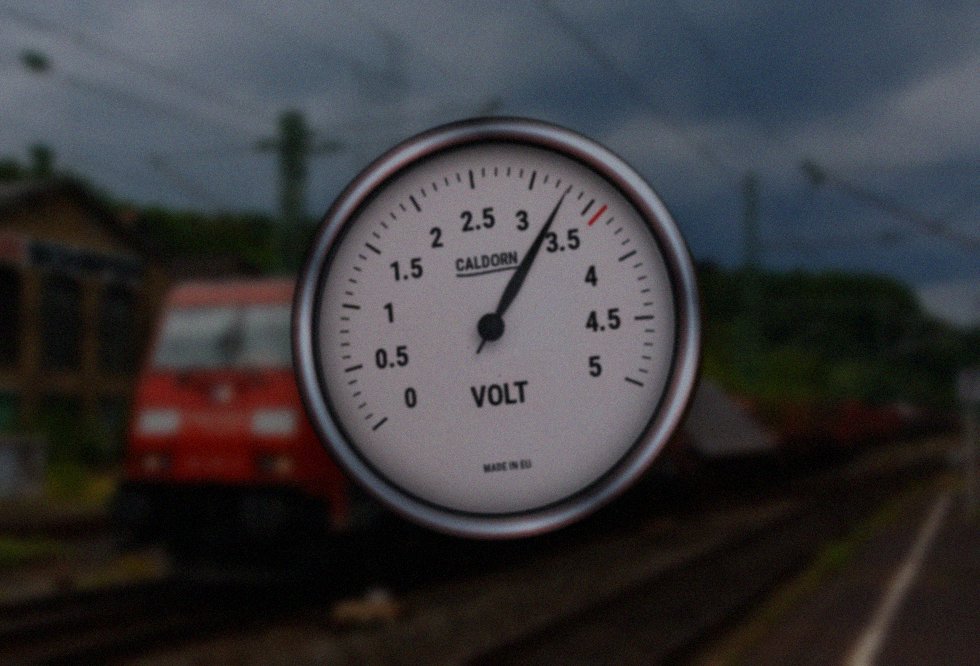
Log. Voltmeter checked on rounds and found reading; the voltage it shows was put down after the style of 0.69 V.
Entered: 3.3 V
